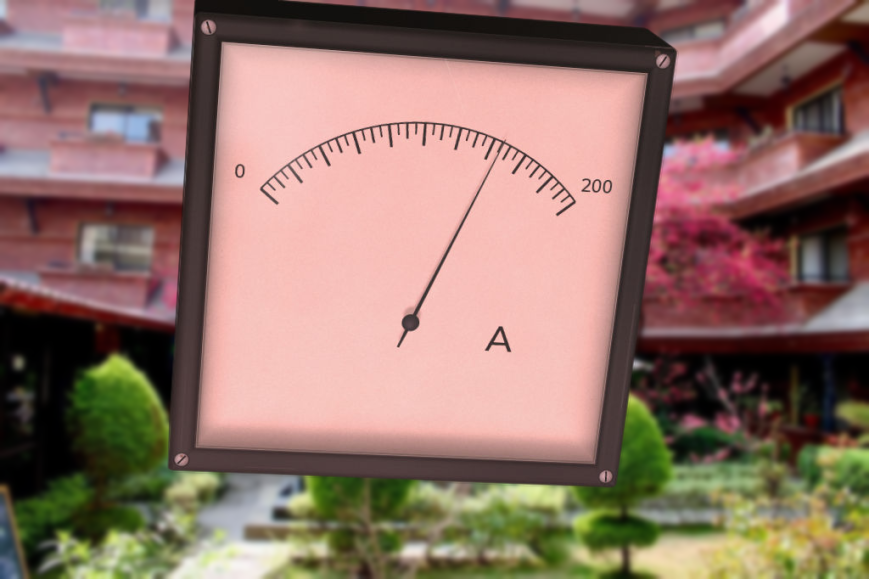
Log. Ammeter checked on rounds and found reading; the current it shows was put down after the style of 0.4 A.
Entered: 145 A
